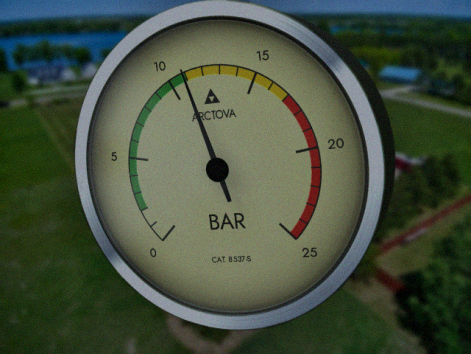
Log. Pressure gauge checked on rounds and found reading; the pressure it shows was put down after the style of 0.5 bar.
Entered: 11 bar
